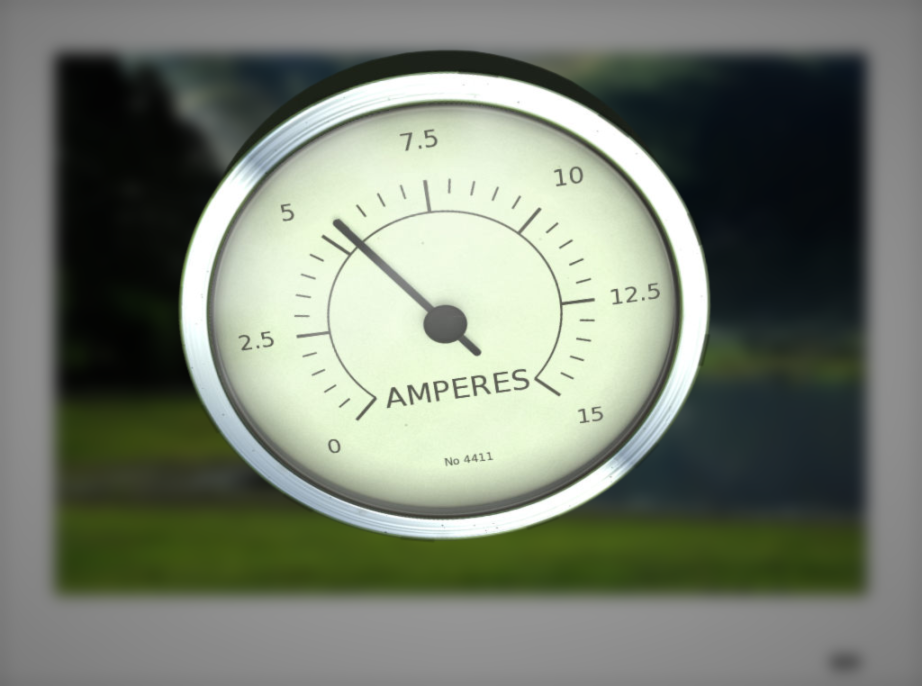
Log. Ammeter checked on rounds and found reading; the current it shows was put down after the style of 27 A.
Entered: 5.5 A
